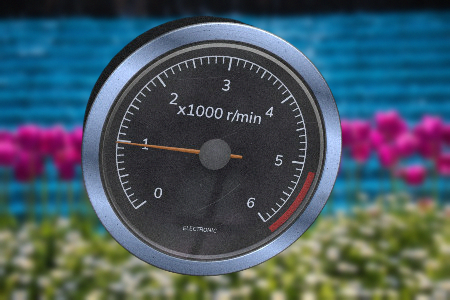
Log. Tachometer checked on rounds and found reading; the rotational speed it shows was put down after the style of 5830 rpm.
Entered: 1000 rpm
